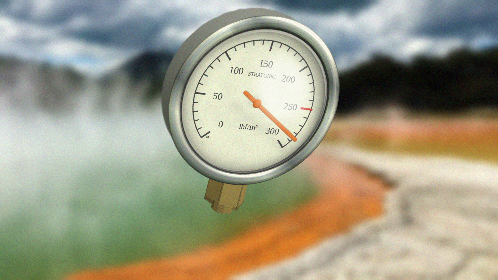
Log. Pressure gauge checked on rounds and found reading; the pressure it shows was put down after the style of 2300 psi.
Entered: 285 psi
